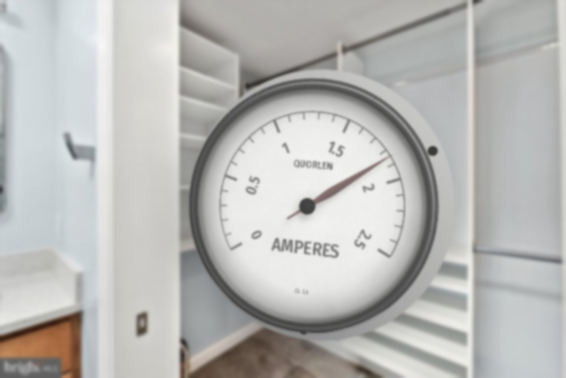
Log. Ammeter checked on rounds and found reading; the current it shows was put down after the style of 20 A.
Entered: 1.85 A
